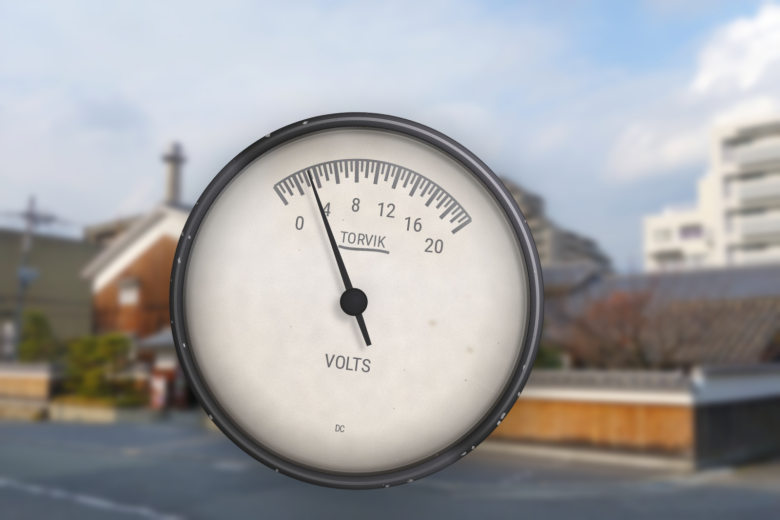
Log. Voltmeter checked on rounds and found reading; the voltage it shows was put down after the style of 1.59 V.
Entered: 3.5 V
